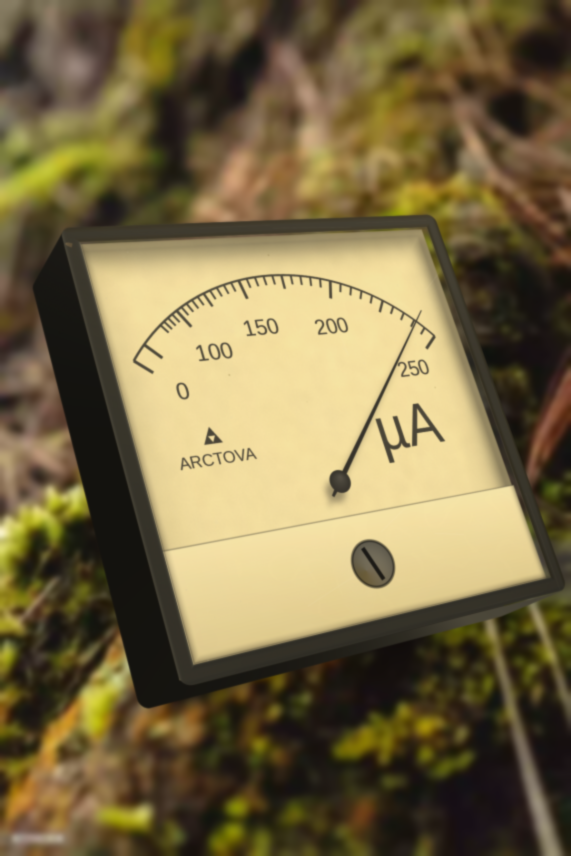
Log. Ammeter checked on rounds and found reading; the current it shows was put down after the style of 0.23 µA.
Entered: 240 µA
